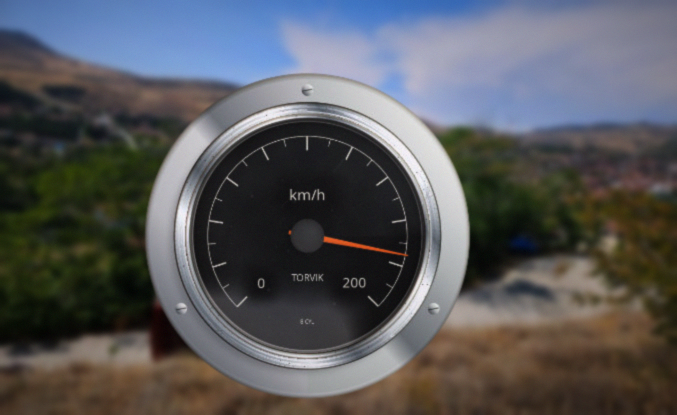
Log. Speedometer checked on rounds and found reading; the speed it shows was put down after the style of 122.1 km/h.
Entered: 175 km/h
